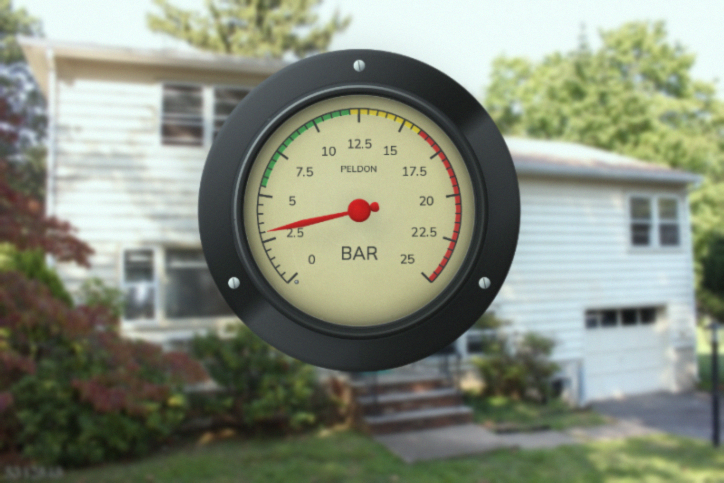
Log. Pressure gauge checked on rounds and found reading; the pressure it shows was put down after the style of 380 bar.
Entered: 3 bar
